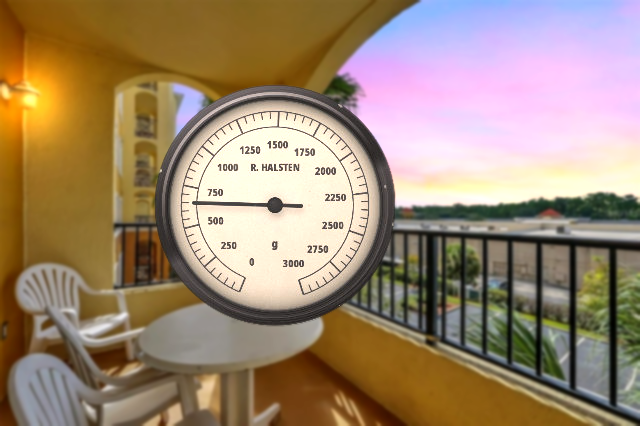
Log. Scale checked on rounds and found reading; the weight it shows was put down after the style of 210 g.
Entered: 650 g
